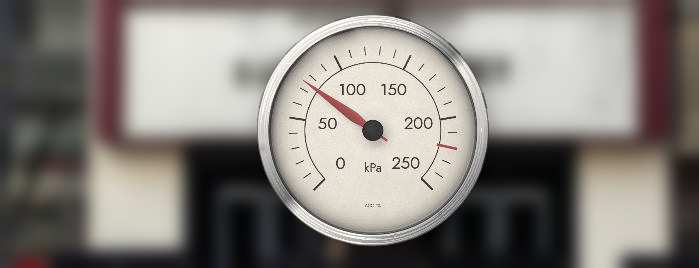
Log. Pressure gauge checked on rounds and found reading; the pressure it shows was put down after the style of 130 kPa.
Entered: 75 kPa
